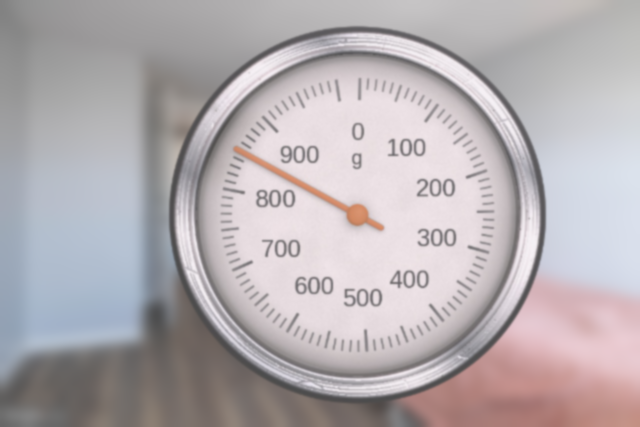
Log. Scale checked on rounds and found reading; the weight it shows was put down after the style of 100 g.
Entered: 850 g
